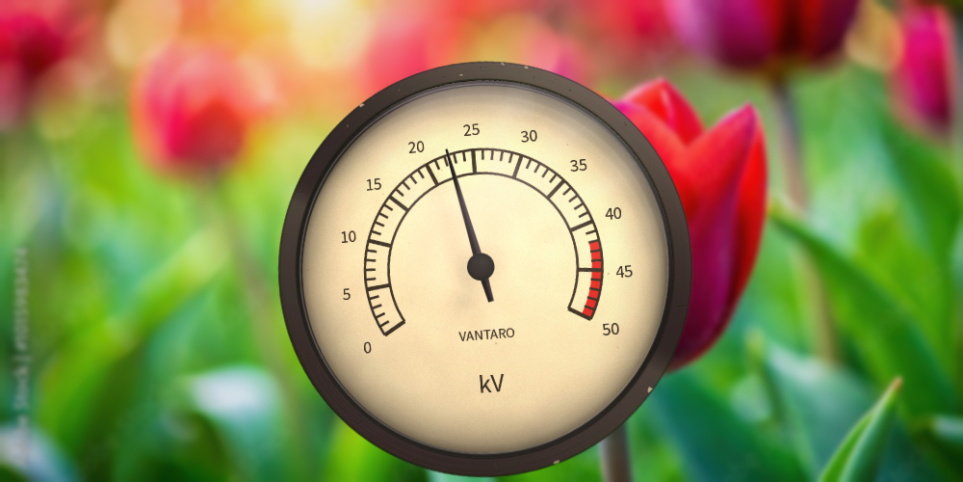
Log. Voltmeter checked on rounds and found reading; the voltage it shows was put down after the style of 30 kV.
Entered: 22.5 kV
